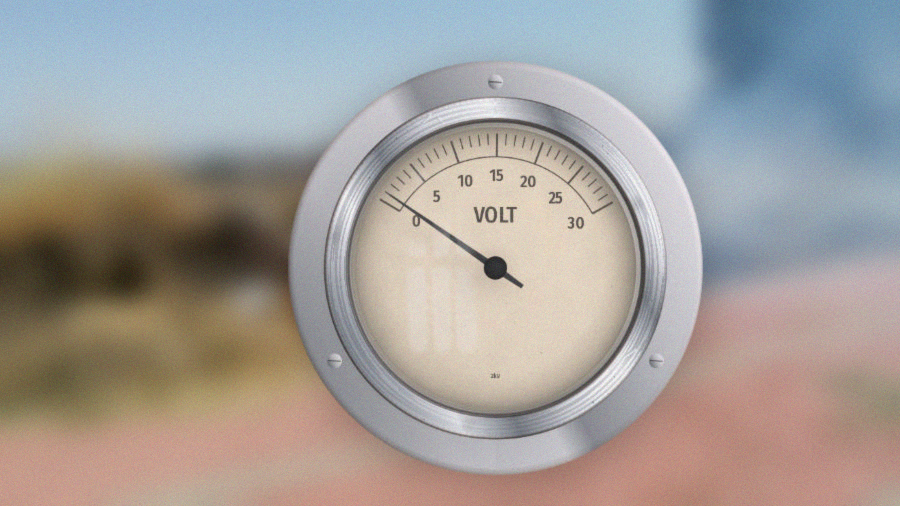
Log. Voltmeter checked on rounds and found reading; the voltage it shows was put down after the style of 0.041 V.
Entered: 1 V
